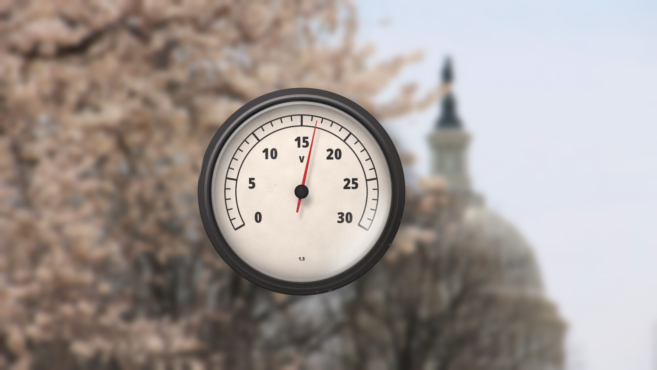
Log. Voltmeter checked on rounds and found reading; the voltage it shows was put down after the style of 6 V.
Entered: 16.5 V
